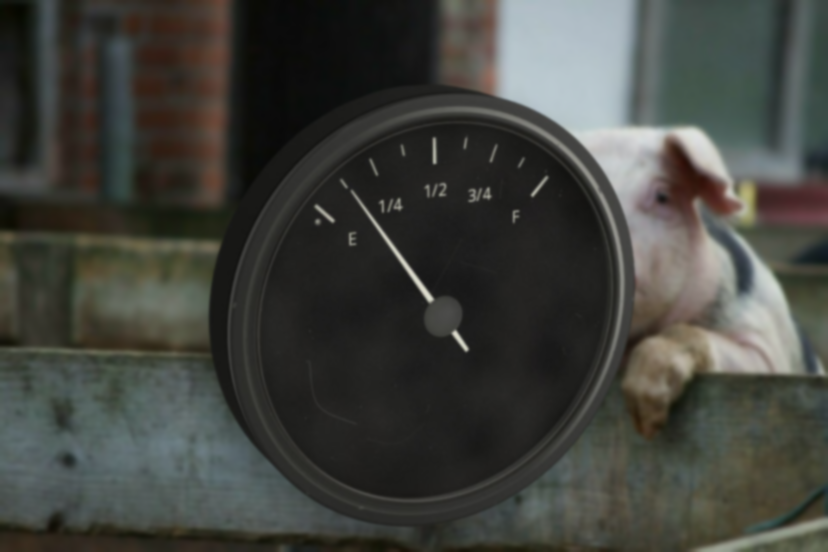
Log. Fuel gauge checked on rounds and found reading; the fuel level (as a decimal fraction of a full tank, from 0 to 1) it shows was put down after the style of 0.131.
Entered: 0.125
